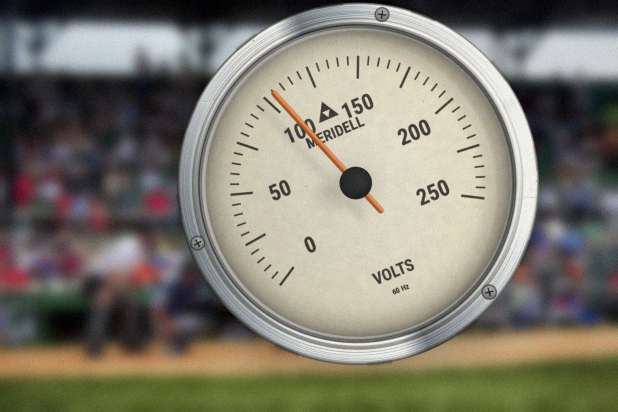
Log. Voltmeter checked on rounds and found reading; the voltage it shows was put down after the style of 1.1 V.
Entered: 105 V
